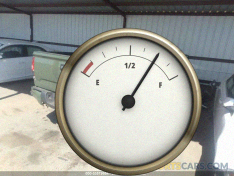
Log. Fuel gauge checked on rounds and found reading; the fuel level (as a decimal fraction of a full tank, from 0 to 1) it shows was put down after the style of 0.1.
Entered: 0.75
